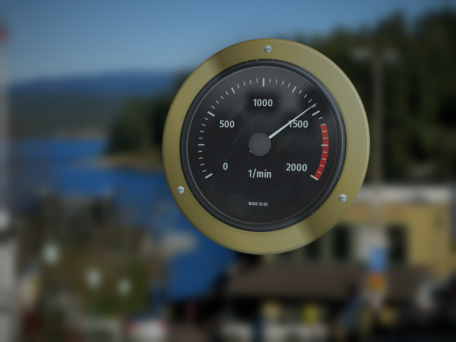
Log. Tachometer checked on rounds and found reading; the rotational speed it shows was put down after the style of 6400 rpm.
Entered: 1450 rpm
